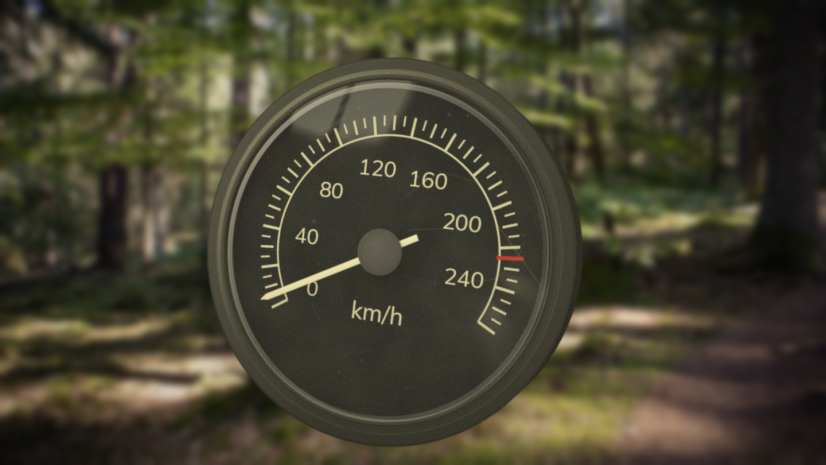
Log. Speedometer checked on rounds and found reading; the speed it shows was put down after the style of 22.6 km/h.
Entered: 5 km/h
